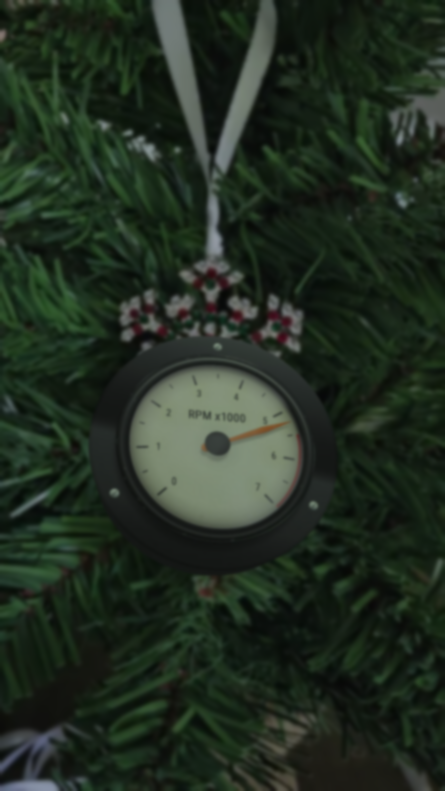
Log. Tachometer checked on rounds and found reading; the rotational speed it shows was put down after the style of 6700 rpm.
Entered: 5250 rpm
